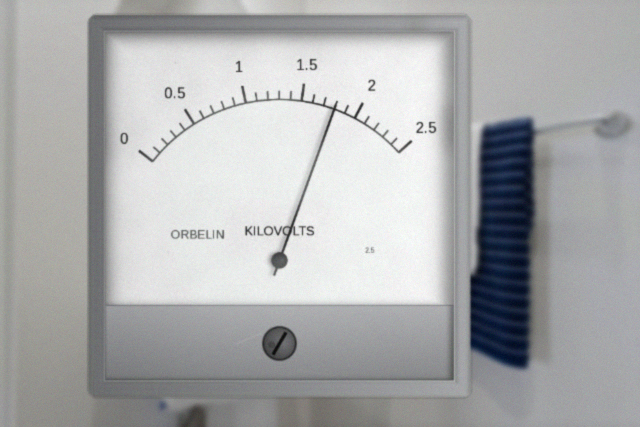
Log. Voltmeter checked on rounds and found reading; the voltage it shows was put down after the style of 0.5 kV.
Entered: 1.8 kV
